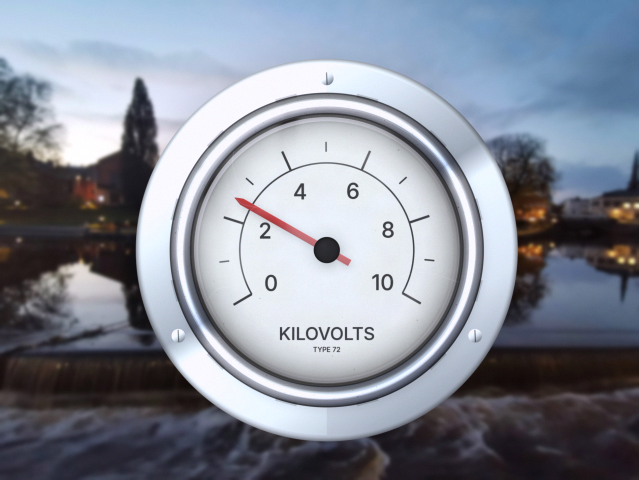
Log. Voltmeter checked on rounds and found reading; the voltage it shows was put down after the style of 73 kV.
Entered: 2.5 kV
